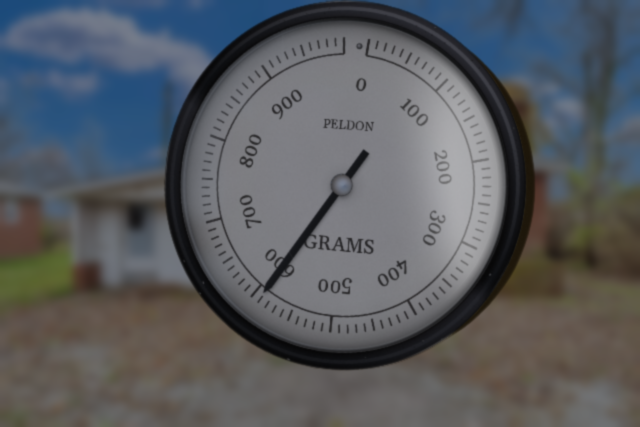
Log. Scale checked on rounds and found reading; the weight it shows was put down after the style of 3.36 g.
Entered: 590 g
